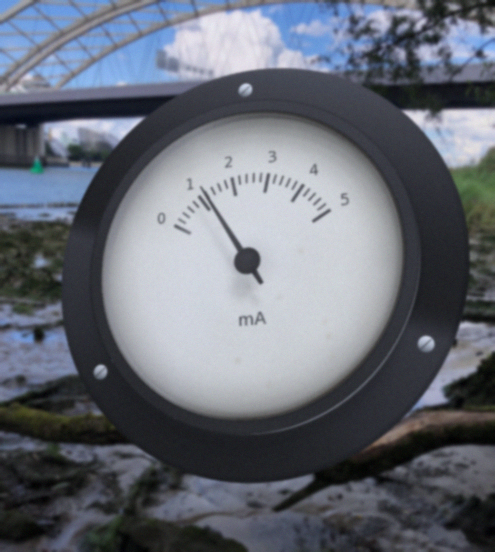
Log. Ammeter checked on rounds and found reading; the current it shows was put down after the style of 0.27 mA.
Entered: 1.2 mA
